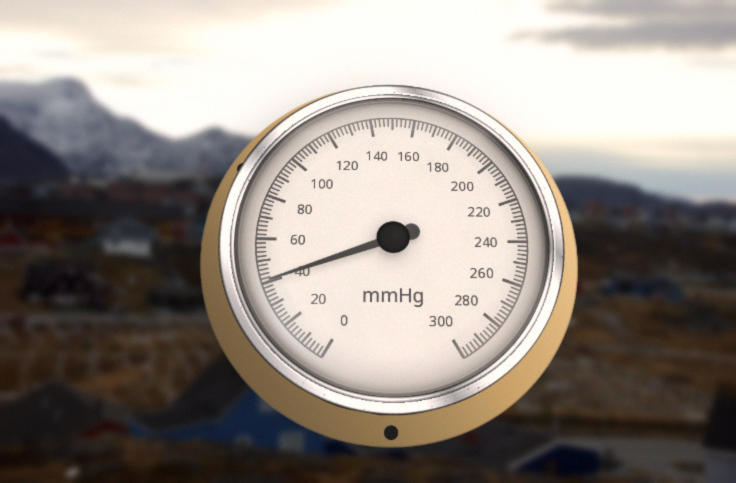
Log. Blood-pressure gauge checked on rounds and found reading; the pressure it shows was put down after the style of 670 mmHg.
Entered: 40 mmHg
